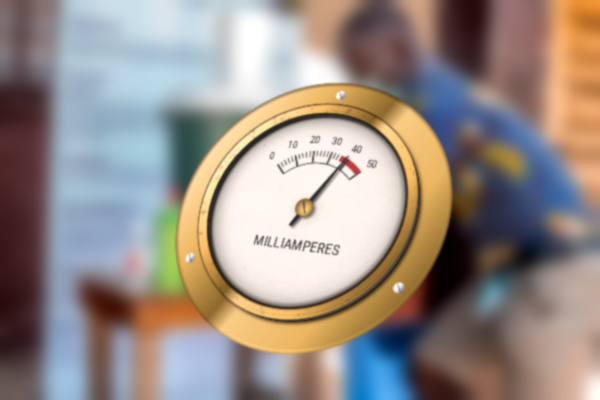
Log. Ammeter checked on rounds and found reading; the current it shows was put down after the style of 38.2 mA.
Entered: 40 mA
